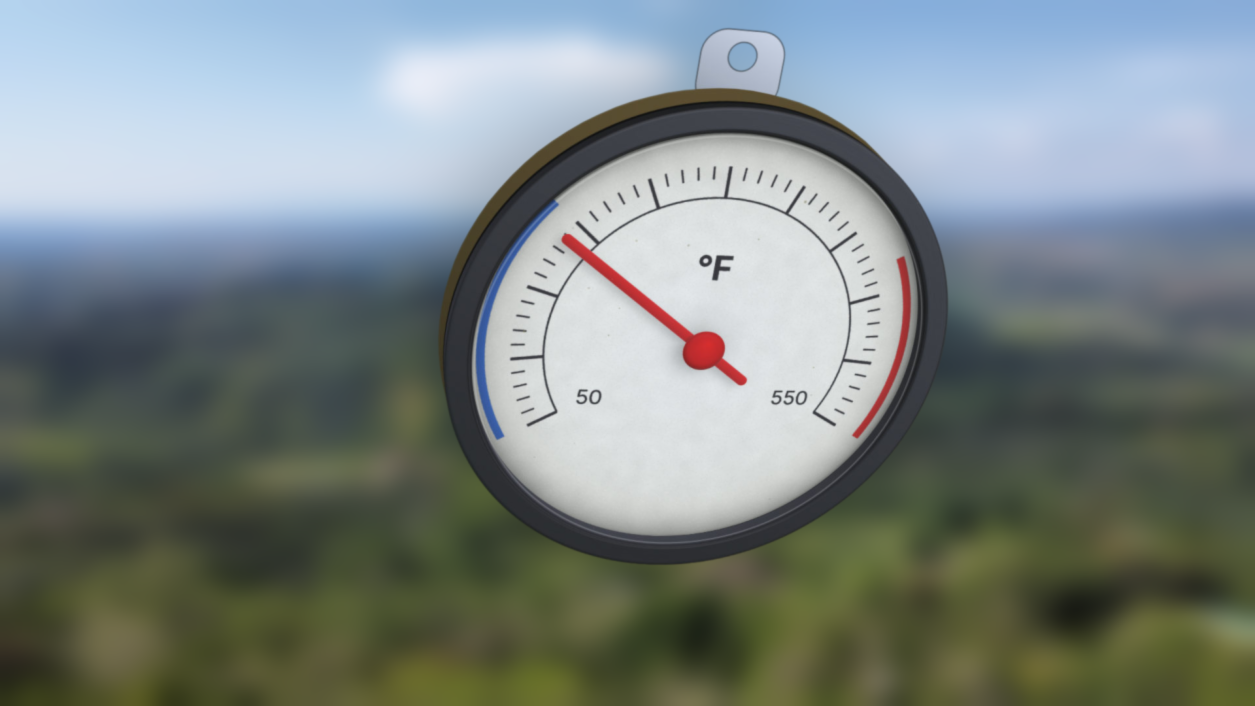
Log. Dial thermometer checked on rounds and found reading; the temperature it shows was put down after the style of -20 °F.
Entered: 190 °F
